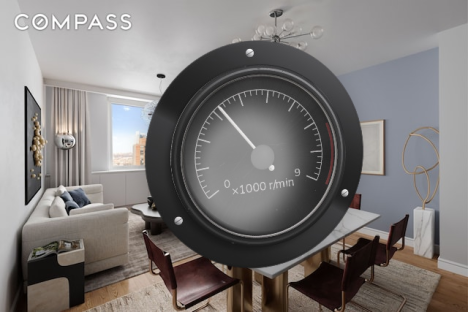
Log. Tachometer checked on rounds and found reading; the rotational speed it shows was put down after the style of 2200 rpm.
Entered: 3200 rpm
